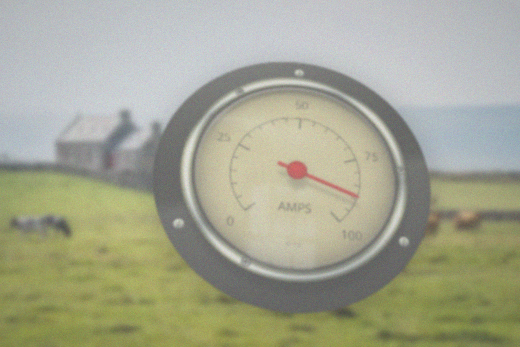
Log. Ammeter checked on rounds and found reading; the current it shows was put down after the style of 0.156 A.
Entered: 90 A
